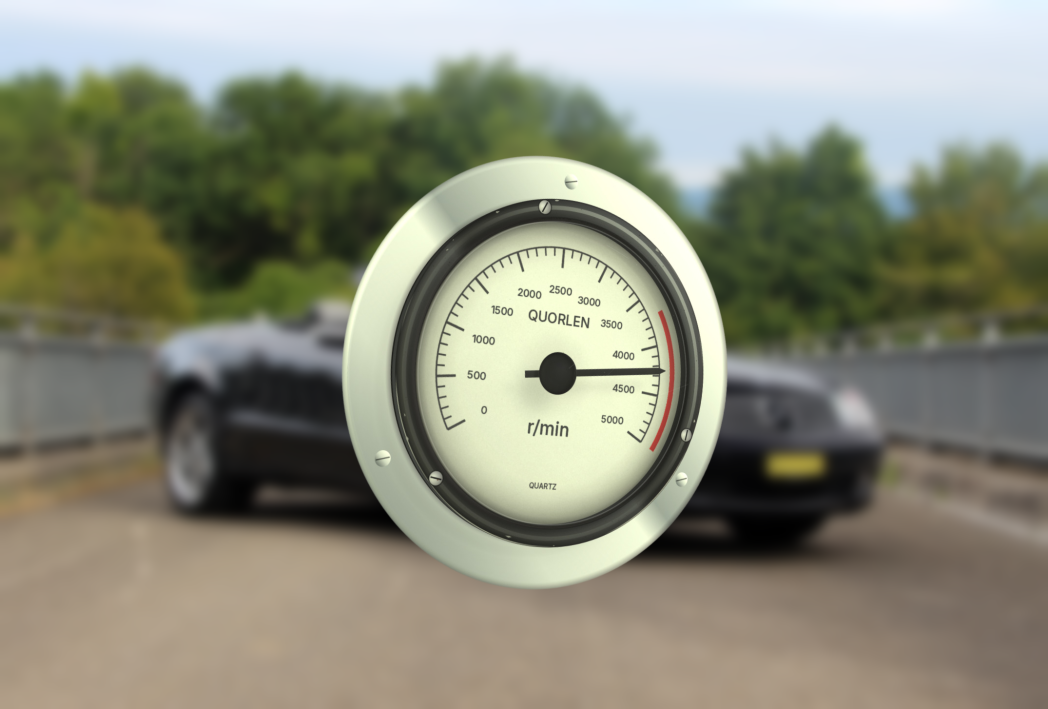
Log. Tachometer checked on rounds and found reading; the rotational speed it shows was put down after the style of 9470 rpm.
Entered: 4250 rpm
